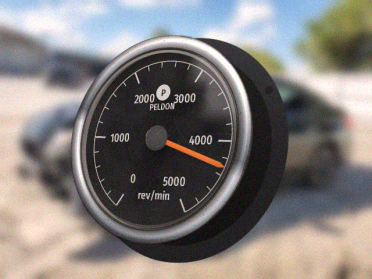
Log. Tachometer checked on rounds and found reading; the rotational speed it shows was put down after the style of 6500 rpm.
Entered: 4300 rpm
